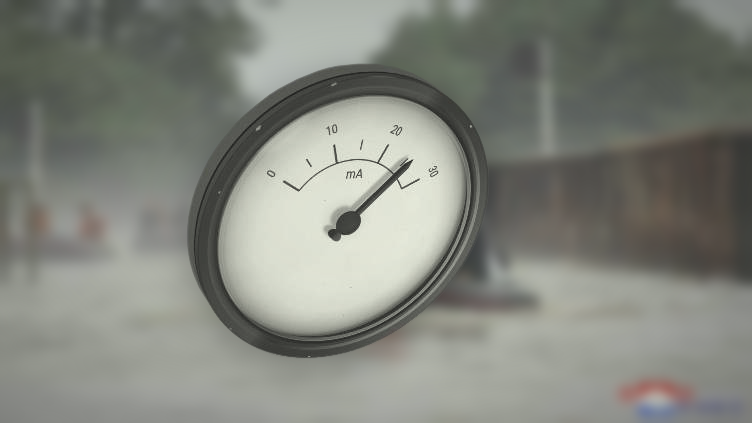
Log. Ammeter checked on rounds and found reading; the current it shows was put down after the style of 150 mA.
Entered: 25 mA
